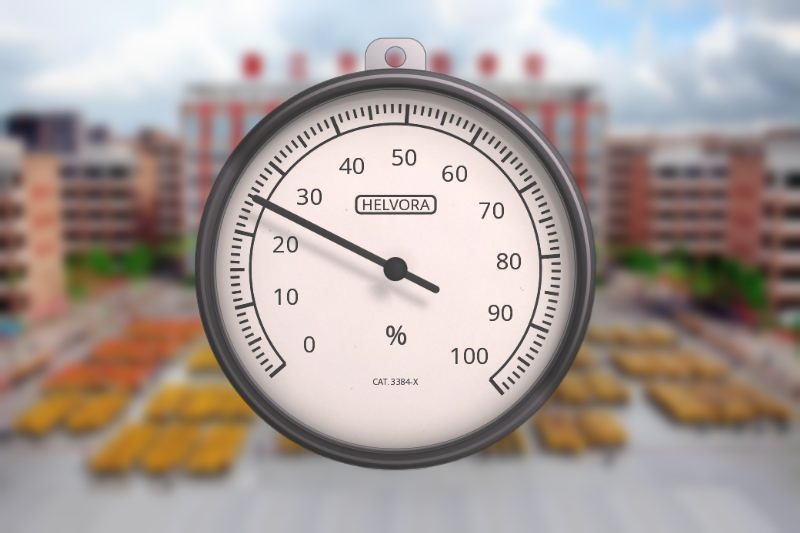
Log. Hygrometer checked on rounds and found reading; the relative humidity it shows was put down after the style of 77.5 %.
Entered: 25 %
